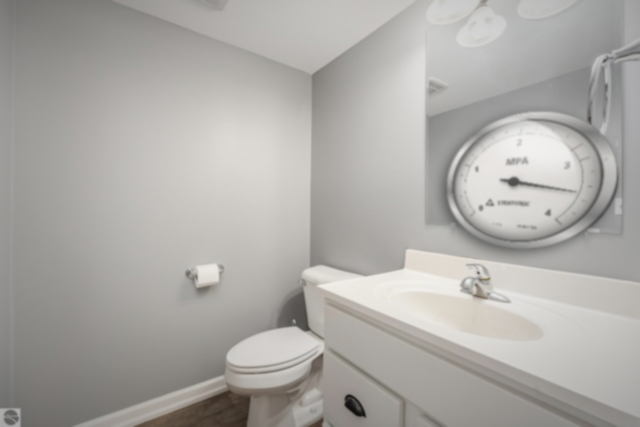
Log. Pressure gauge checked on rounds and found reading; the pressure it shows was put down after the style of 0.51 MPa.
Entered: 3.5 MPa
